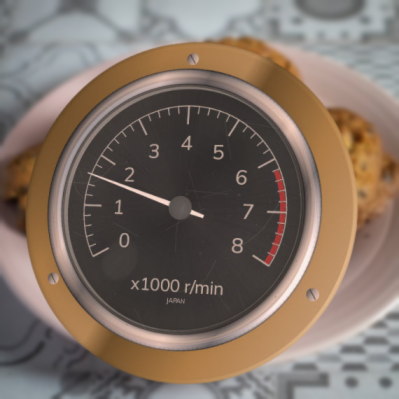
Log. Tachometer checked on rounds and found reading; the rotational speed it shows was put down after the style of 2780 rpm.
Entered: 1600 rpm
